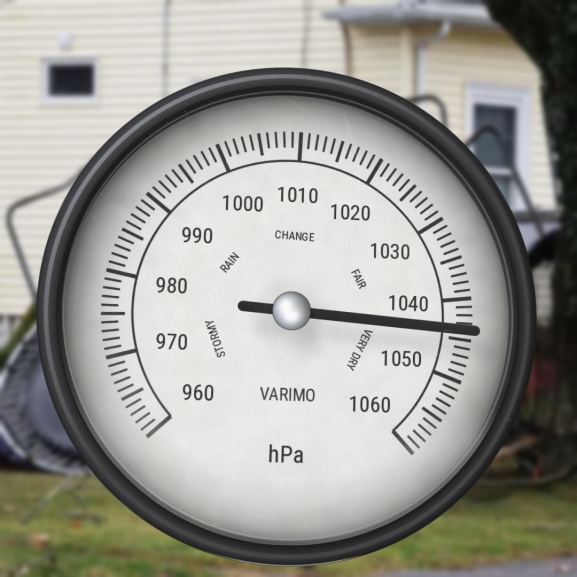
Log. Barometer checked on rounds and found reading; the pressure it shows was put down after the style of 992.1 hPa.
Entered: 1044 hPa
